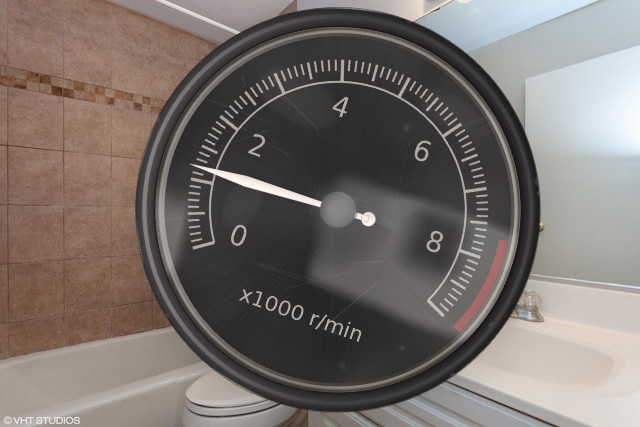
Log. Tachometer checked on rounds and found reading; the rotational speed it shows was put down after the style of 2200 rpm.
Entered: 1200 rpm
